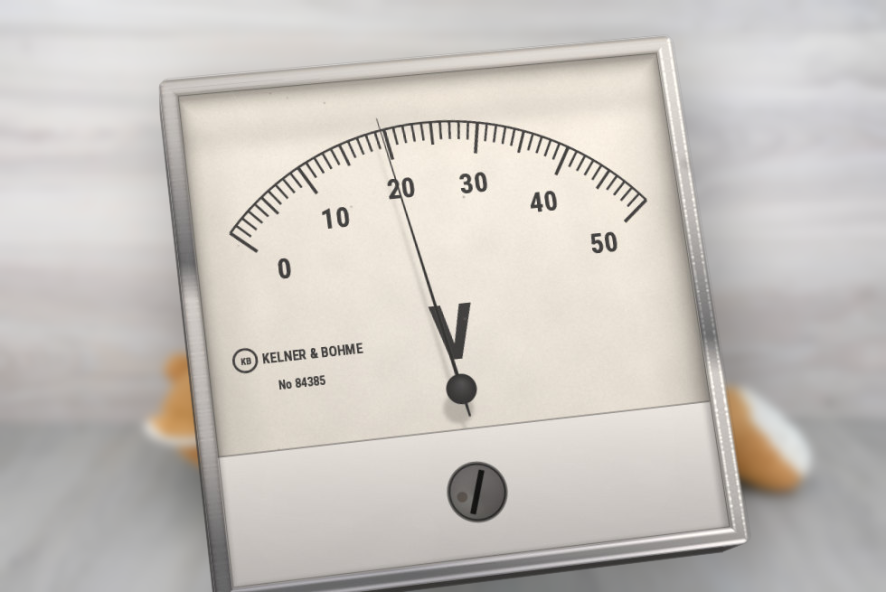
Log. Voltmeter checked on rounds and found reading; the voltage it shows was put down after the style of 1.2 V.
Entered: 19.5 V
